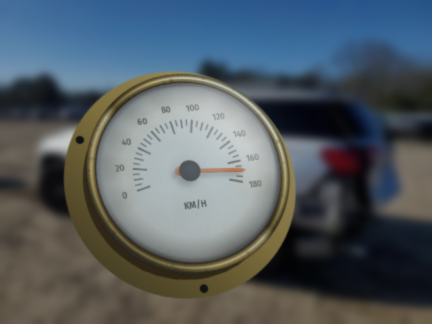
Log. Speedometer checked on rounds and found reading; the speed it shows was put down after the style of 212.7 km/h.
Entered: 170 km/h
